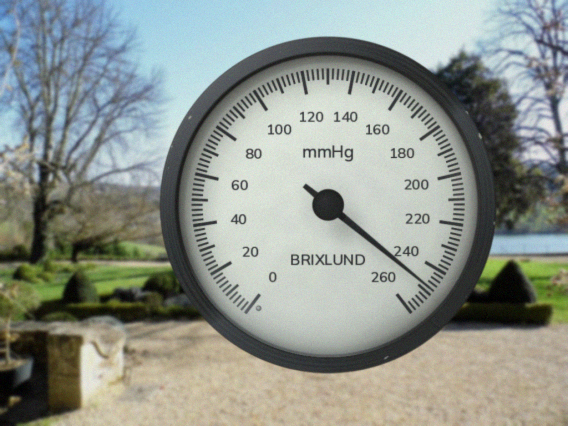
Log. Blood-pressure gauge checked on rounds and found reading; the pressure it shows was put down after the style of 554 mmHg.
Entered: 248 mmHg
